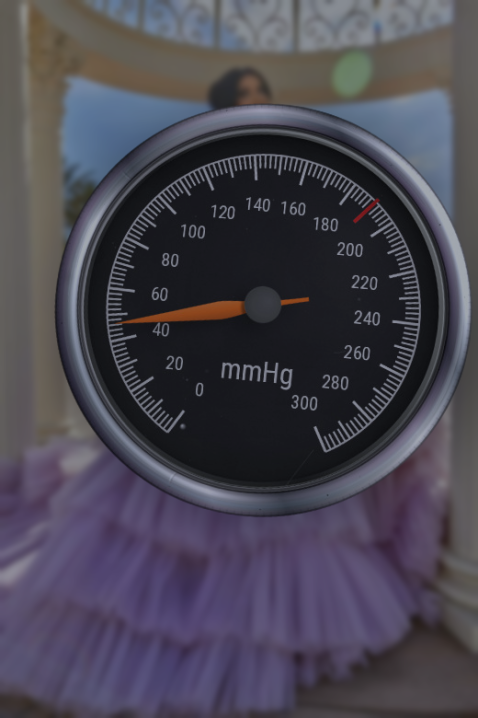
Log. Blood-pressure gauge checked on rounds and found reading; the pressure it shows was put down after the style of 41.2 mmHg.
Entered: 46 mmHg
